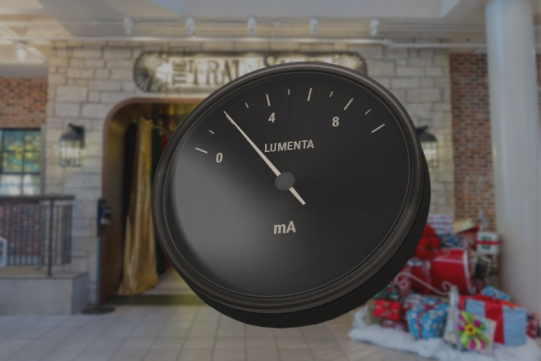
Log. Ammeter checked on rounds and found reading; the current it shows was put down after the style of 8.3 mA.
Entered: 2 mA
